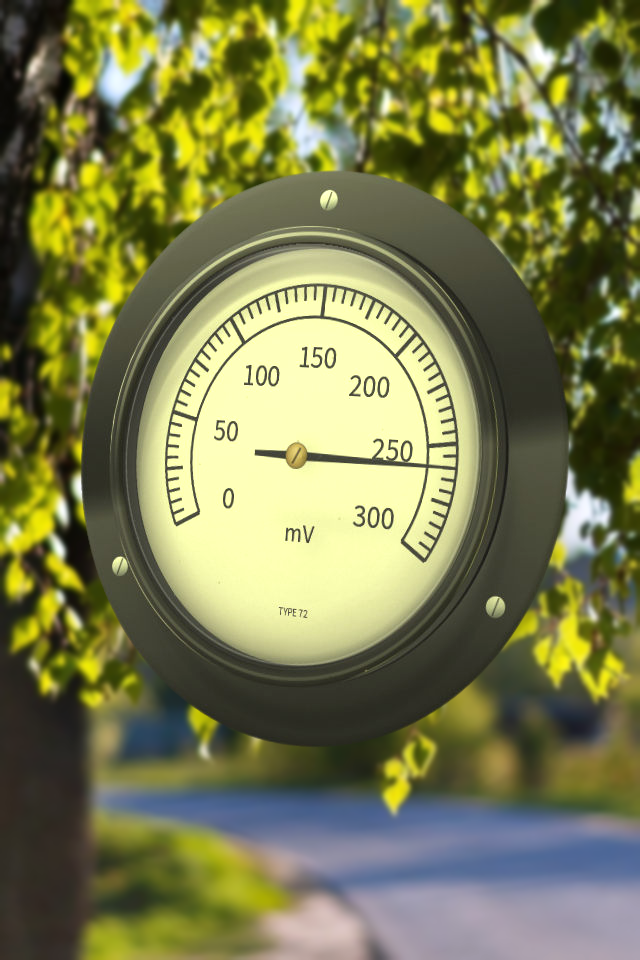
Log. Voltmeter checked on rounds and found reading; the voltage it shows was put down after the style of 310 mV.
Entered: 260 mV
